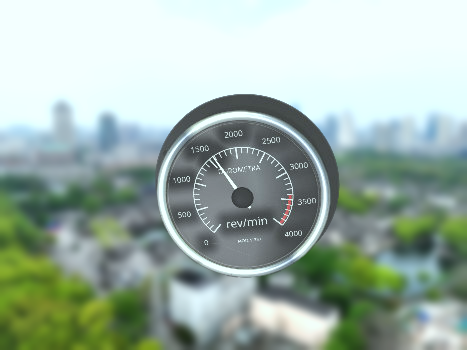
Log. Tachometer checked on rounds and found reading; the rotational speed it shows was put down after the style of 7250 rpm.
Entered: 1600 rpm
